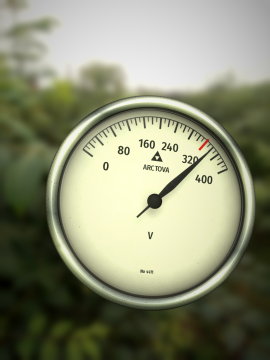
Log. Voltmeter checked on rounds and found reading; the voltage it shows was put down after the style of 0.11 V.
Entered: 340 V
